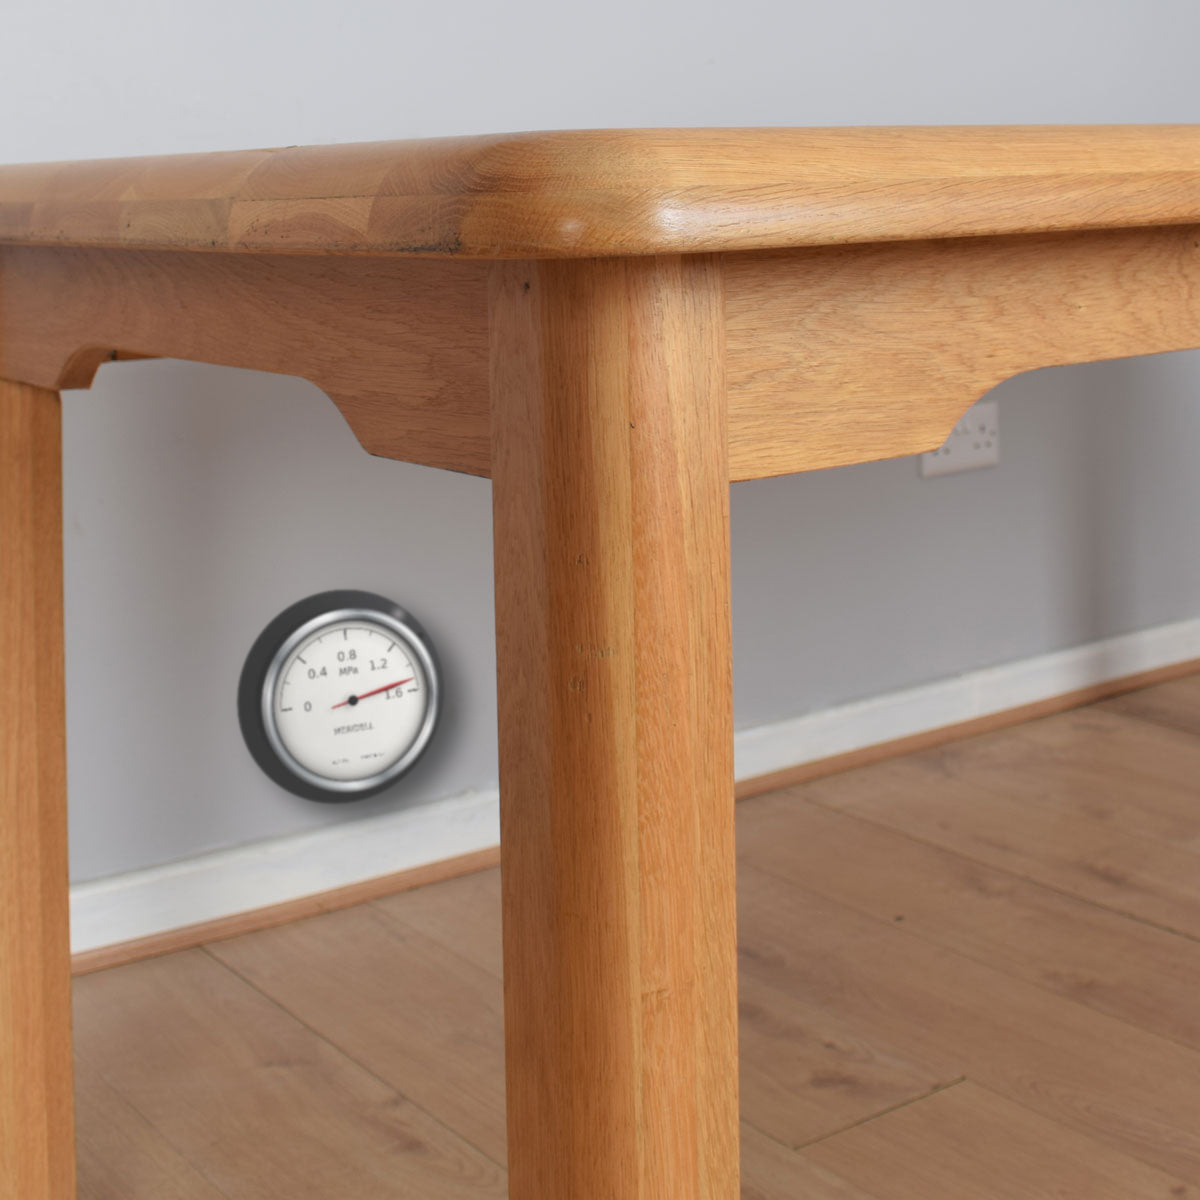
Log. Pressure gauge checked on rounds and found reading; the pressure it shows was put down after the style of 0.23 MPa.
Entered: 1.5 MPa
